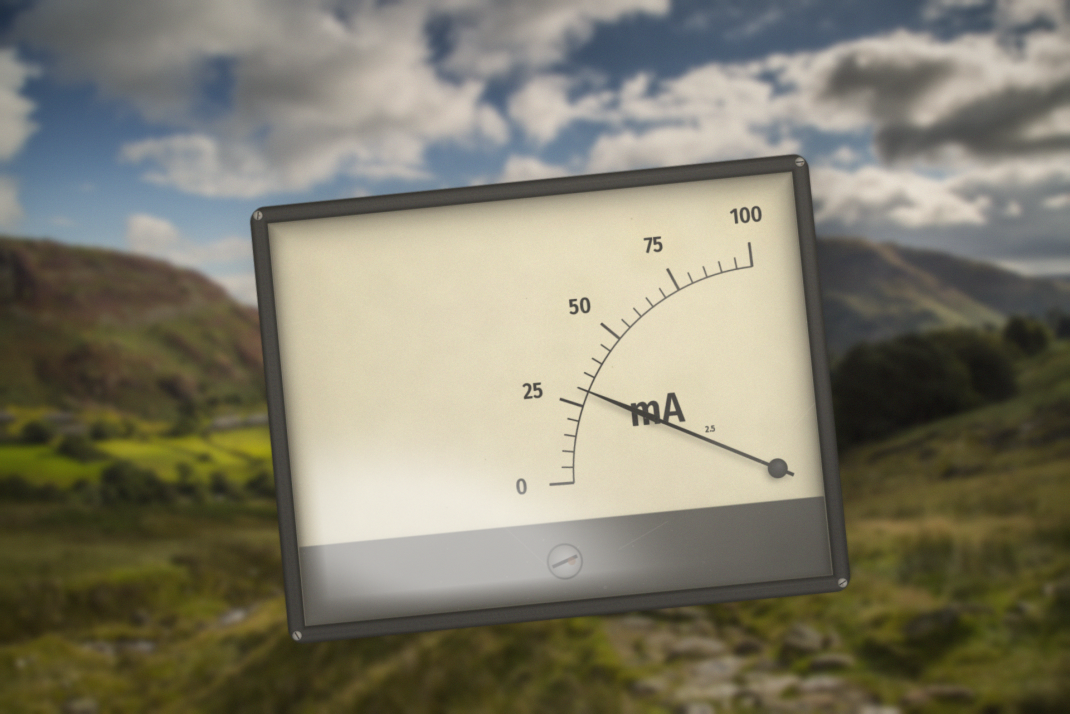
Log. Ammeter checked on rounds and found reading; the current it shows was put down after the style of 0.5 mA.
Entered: 30 mA
